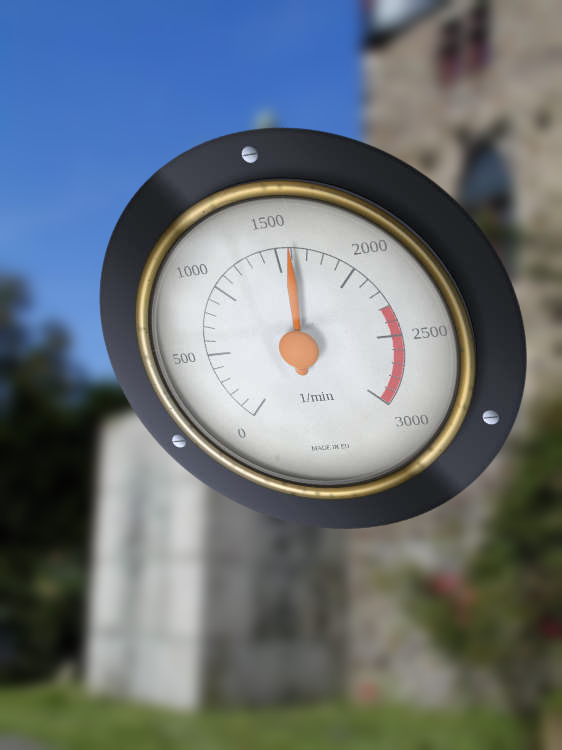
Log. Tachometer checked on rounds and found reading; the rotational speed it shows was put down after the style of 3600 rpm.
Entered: 1600 rpm
